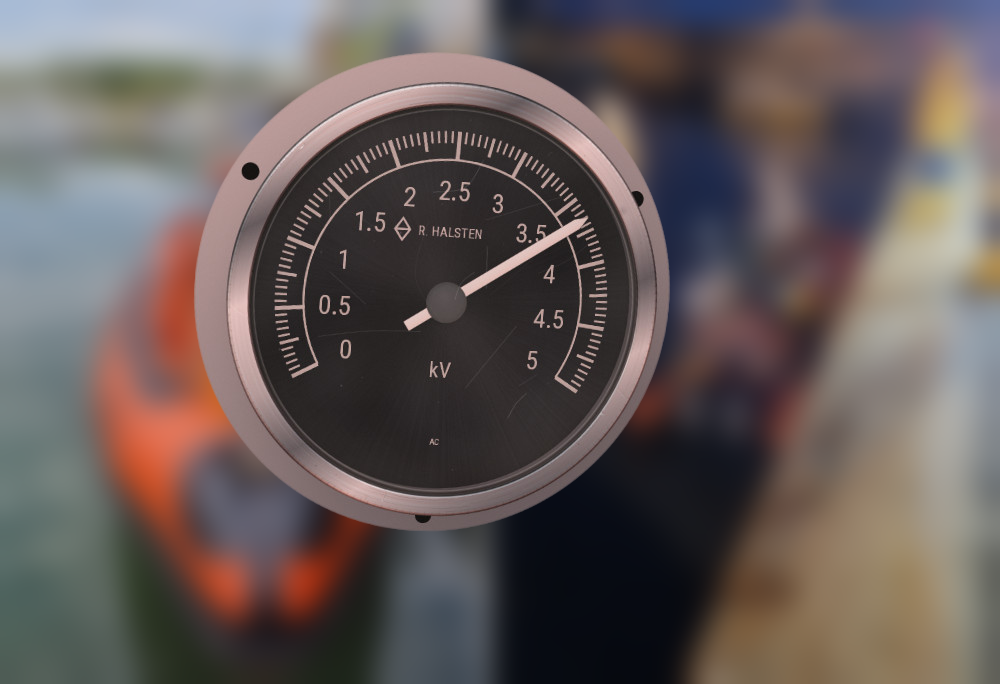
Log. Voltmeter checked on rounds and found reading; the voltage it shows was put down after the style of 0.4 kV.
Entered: 3.65 kV
